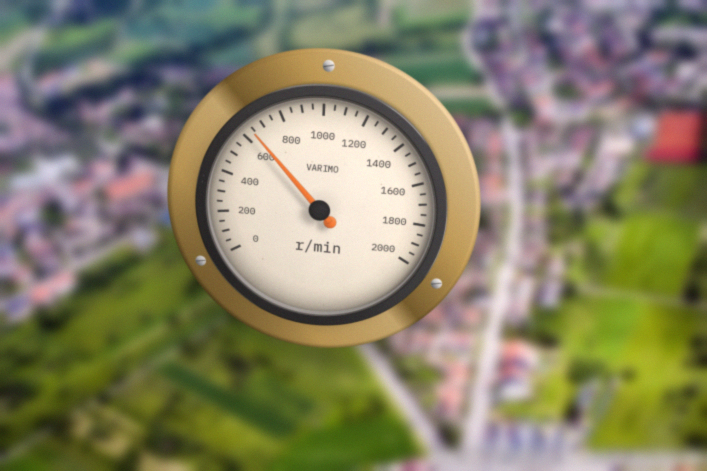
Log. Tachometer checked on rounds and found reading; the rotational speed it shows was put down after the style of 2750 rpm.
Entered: 650 rpm
